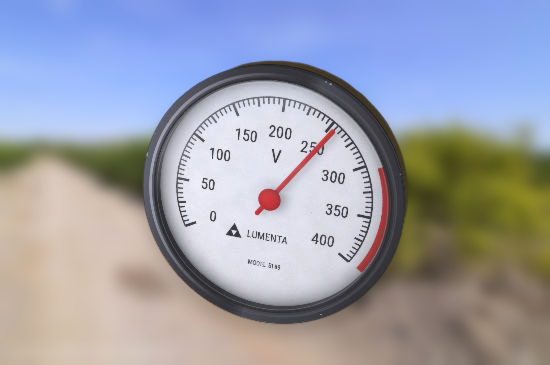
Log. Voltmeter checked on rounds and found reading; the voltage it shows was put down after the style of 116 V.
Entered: 255 V
